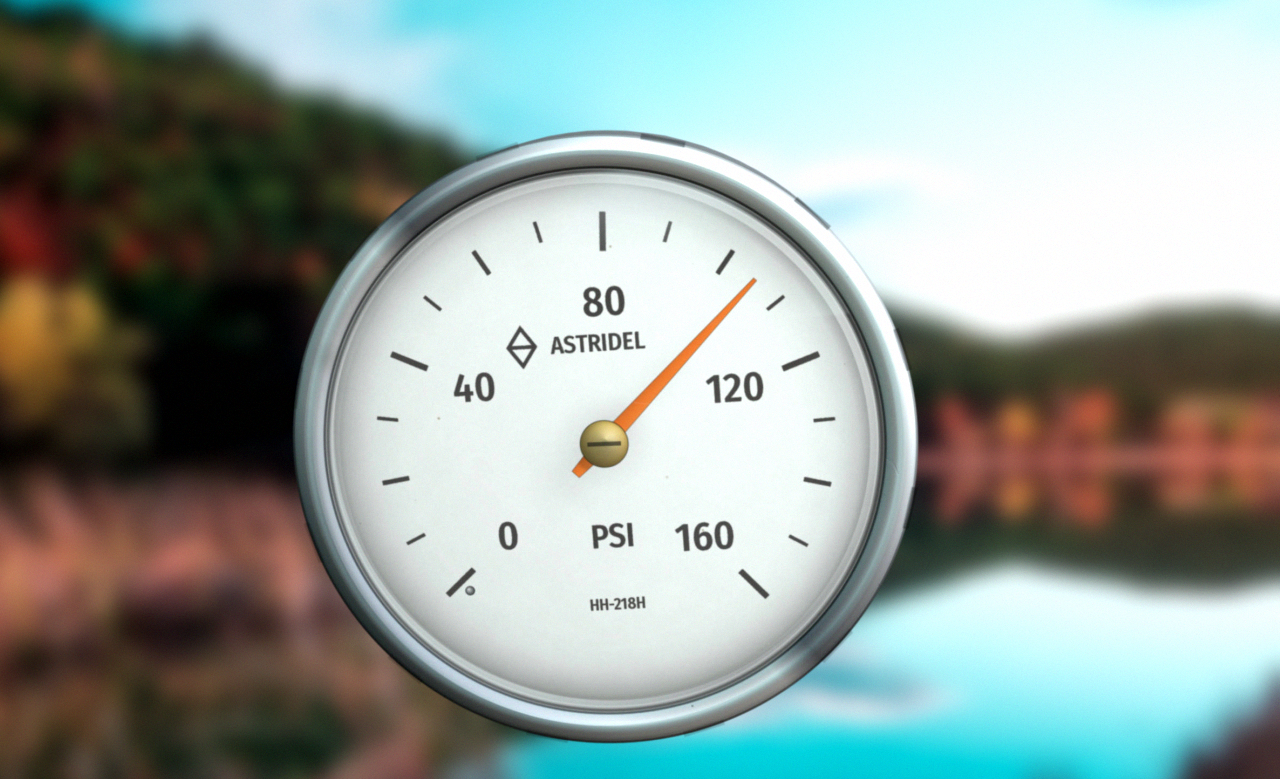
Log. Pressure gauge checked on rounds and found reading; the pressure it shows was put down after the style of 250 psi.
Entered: 105 psi
